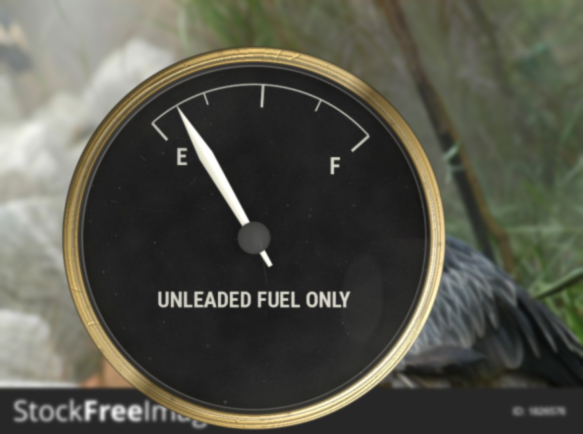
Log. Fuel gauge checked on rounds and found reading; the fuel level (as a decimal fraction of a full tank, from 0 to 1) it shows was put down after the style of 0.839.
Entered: 0.125
